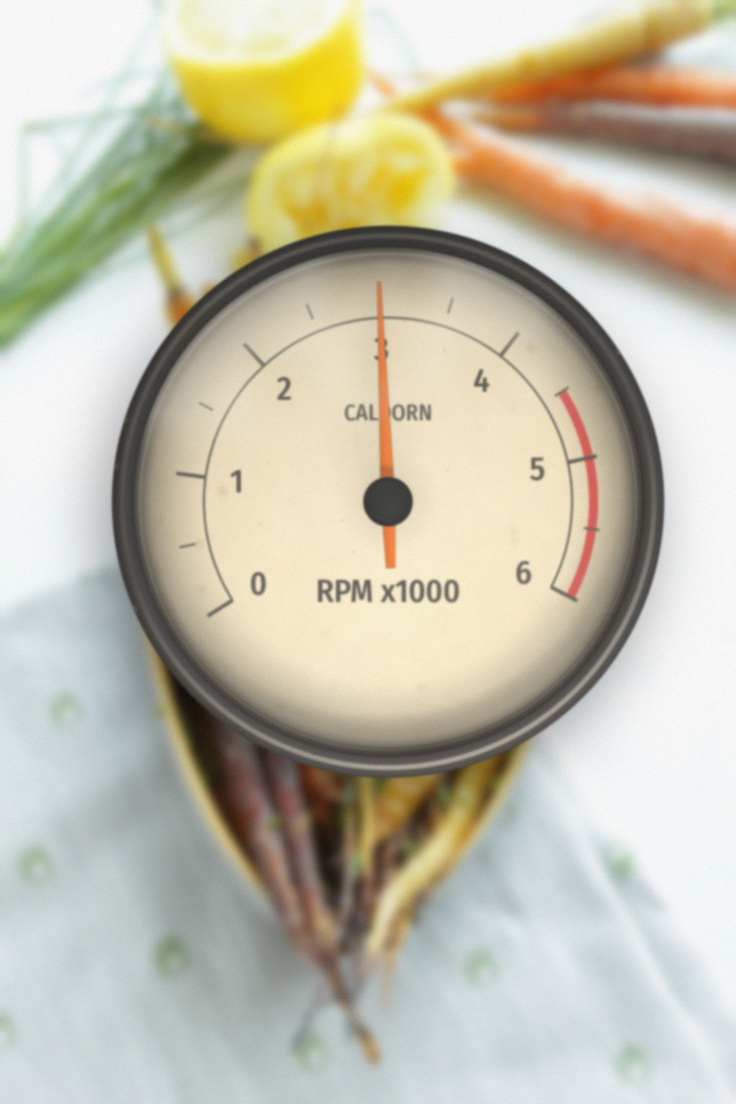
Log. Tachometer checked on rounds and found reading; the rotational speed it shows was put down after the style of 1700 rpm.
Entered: 3000 rpm
